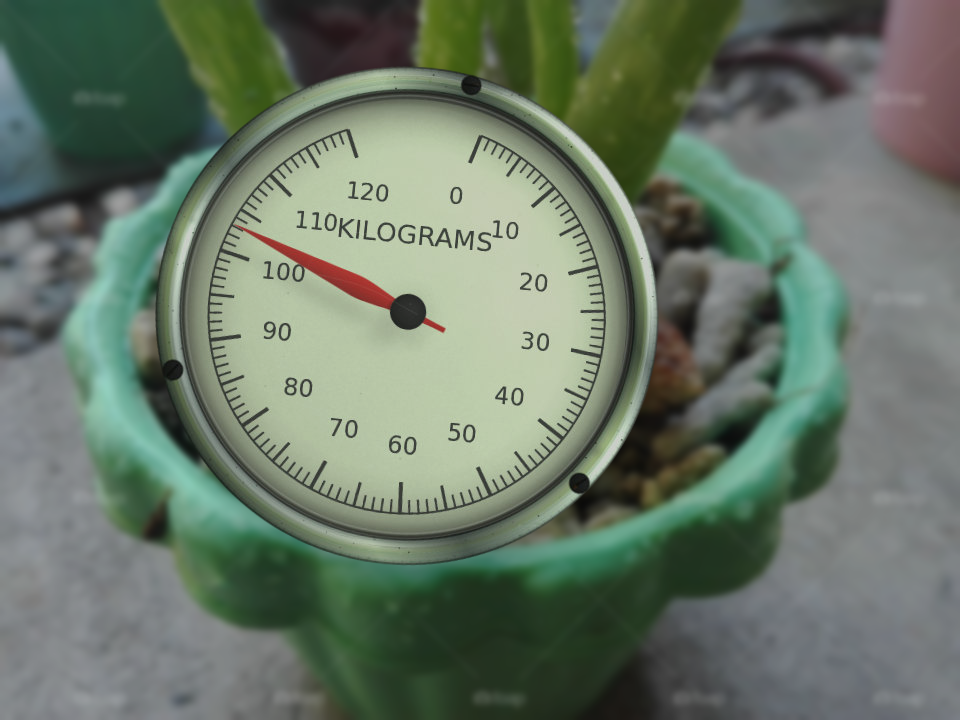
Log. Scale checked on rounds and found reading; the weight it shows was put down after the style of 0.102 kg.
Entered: 103 kg
